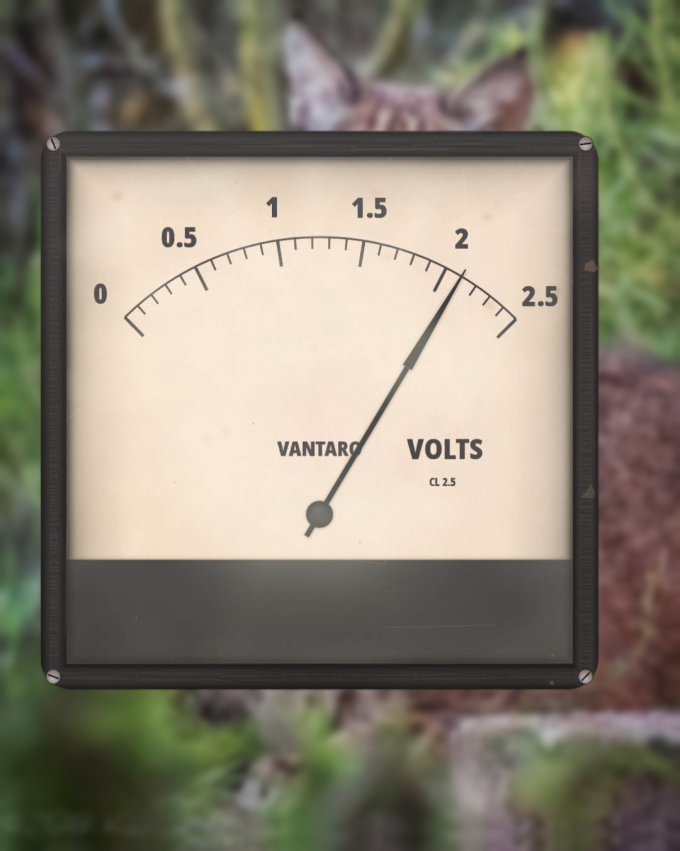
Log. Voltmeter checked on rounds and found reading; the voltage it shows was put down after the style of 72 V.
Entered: 2.1 V
